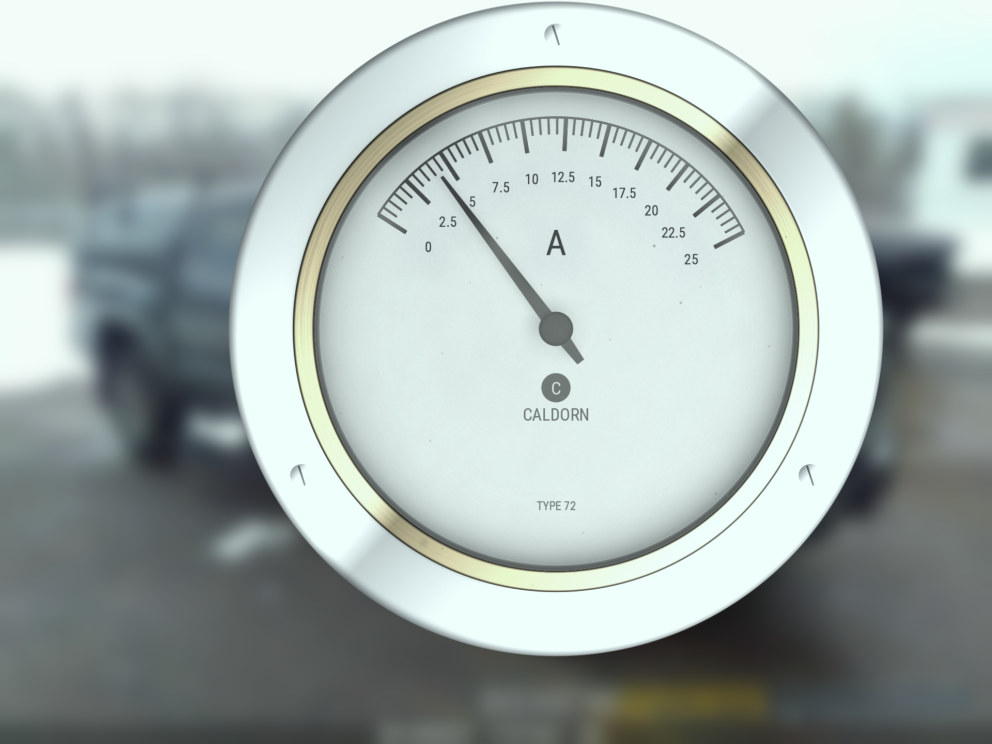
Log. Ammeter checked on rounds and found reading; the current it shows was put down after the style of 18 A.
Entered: 4.25 A
